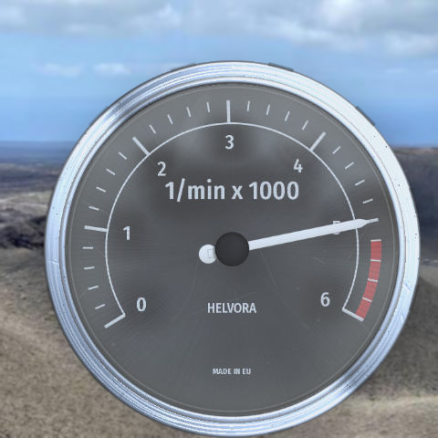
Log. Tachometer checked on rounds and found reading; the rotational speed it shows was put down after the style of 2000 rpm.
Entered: 5000 rpm
